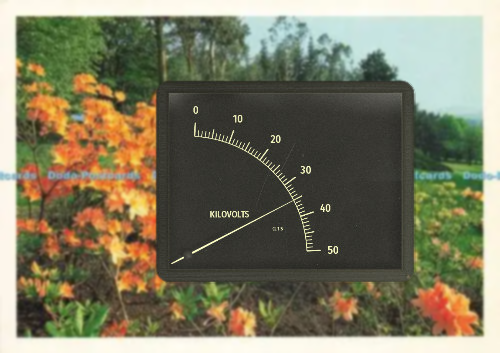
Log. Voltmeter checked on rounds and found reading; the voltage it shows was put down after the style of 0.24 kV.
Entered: 35 kV
